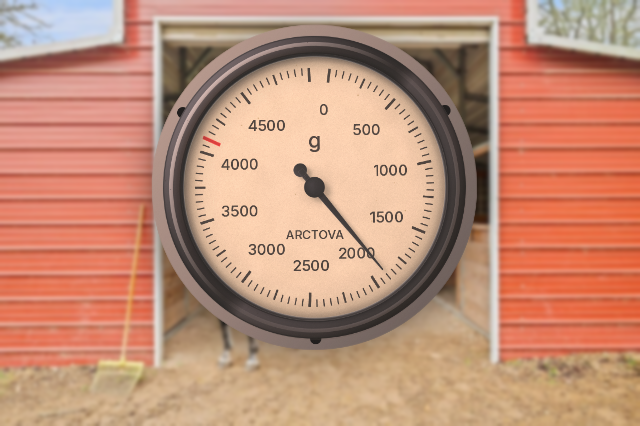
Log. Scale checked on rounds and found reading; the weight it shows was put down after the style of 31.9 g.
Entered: 1900 g
